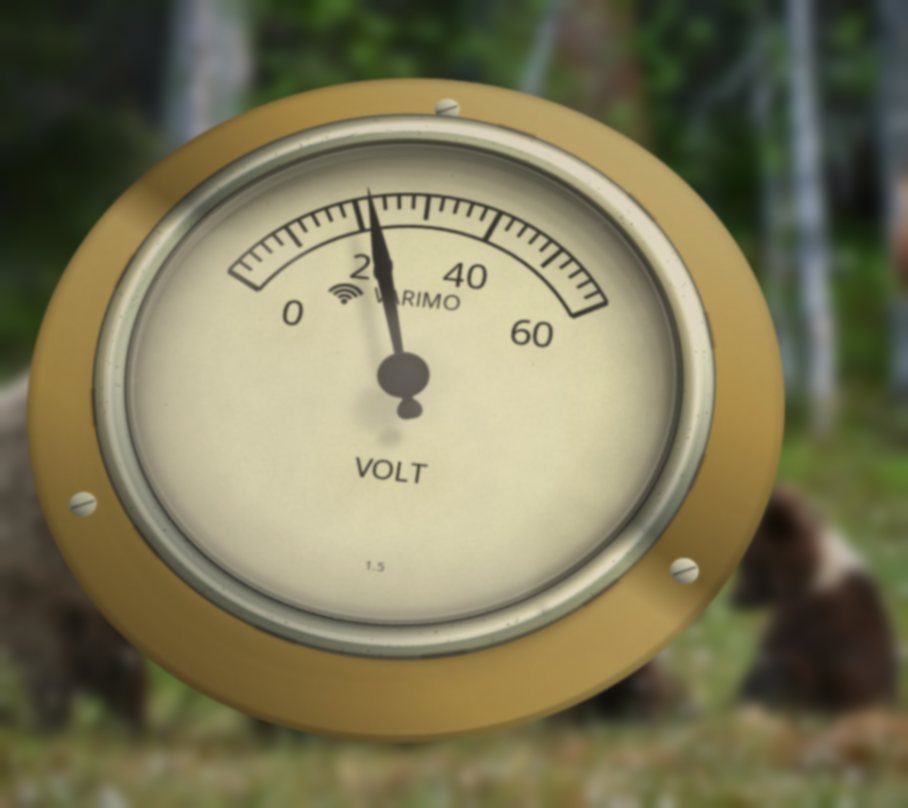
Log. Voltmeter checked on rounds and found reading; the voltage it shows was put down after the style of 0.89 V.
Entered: 22 V
